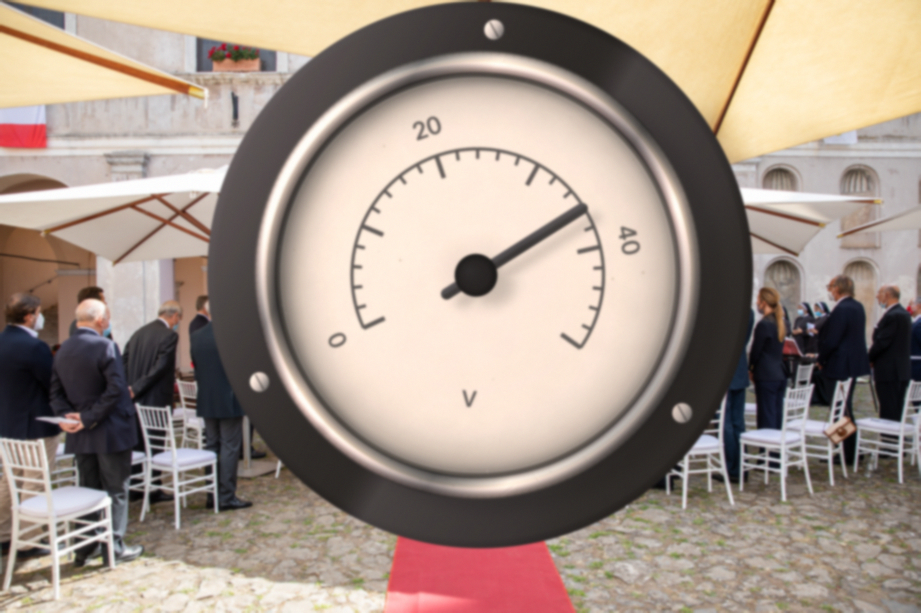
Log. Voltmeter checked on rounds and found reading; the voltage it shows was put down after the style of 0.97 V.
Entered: 36 V
